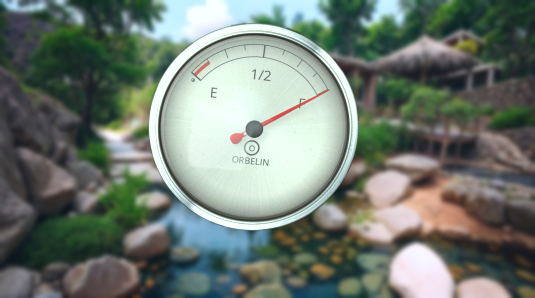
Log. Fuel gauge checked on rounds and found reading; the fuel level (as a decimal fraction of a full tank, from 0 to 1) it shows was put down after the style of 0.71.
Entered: 1
